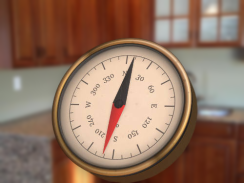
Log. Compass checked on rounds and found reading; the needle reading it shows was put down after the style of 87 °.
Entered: 190 °
